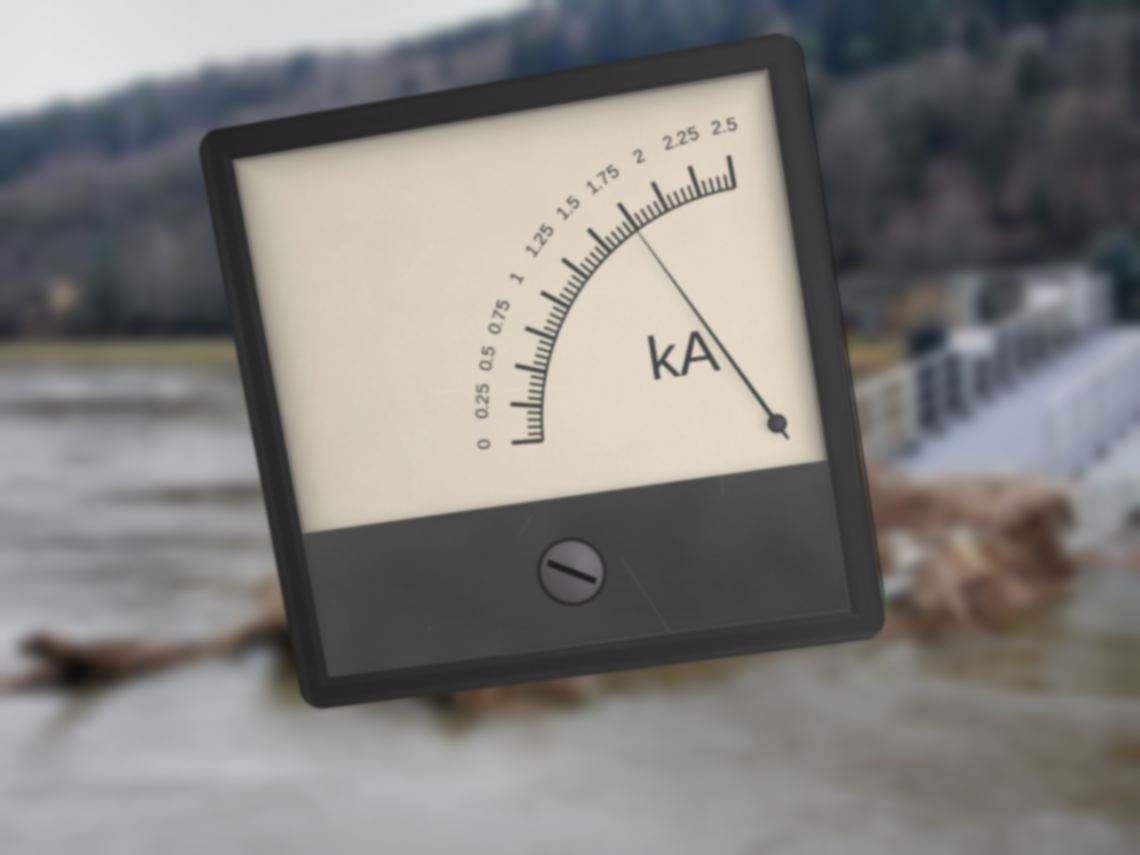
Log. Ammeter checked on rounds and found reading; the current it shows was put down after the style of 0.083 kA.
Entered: 1.75 kA
